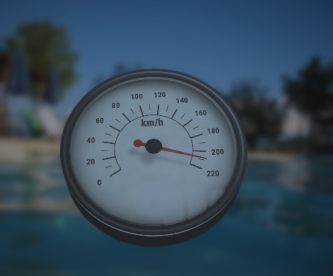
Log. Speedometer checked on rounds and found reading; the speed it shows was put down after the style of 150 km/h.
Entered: 210 km/h
